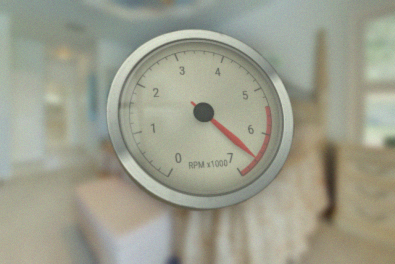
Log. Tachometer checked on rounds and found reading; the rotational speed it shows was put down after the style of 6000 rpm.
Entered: 6600 rpm
